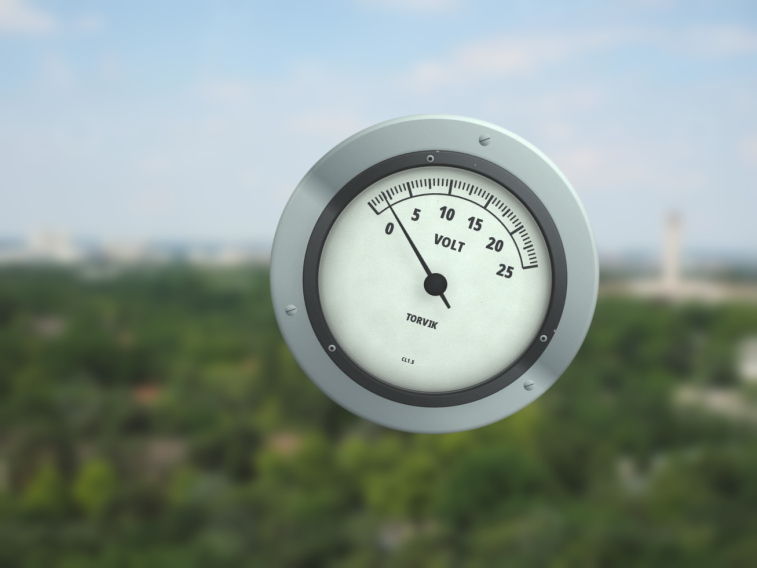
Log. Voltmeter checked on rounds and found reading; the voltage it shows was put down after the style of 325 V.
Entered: 2 V
